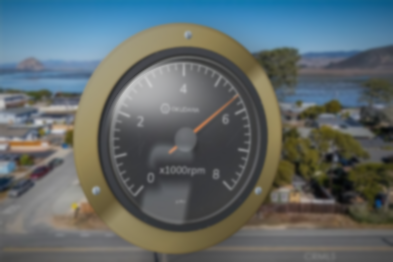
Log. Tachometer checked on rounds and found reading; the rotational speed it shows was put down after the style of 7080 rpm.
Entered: 5600 rpm
